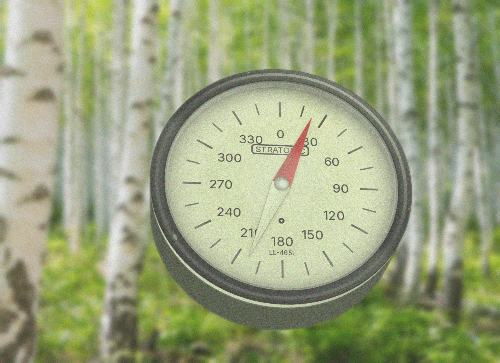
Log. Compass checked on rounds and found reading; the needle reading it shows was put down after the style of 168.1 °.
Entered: 22.5 °
